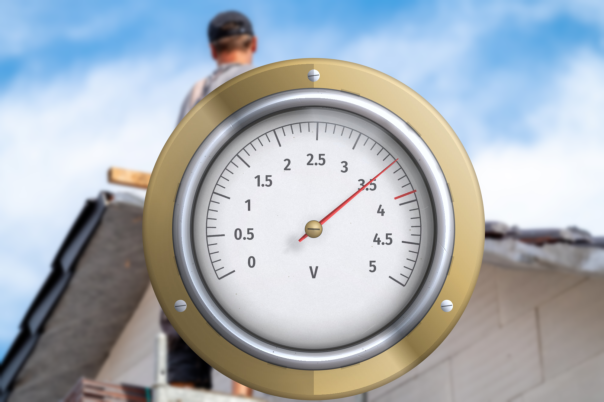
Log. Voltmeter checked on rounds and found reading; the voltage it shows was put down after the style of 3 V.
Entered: 3.5 V
